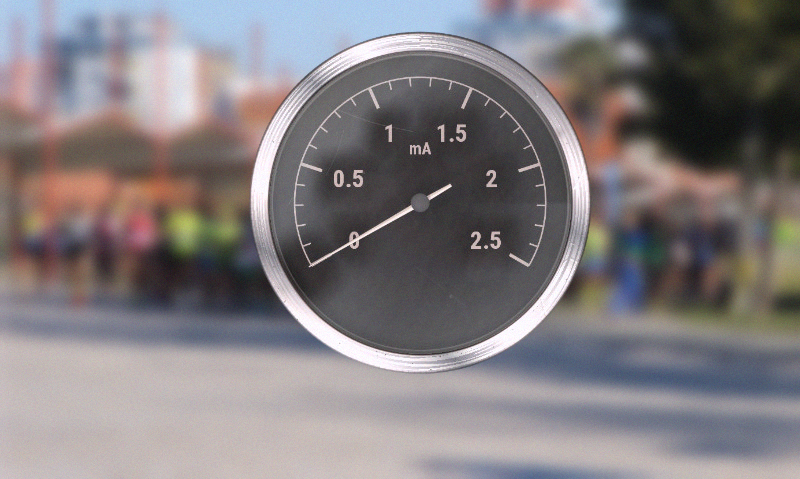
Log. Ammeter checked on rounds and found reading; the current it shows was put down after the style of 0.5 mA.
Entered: 0 mA
